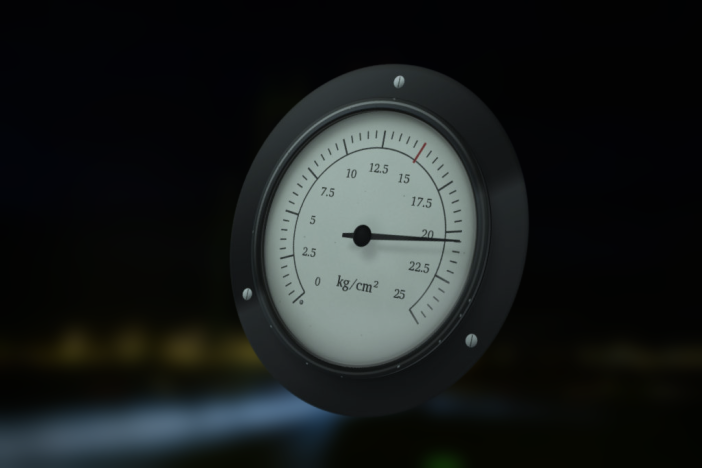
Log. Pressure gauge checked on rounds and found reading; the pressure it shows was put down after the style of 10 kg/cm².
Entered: 20.5 kg/cm²
